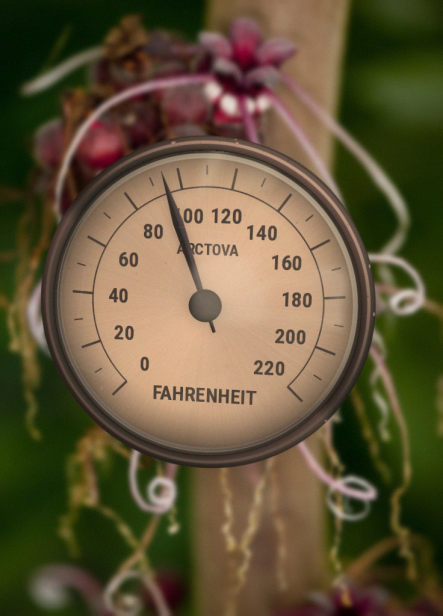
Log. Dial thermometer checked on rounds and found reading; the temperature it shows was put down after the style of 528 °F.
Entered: 95 °F
